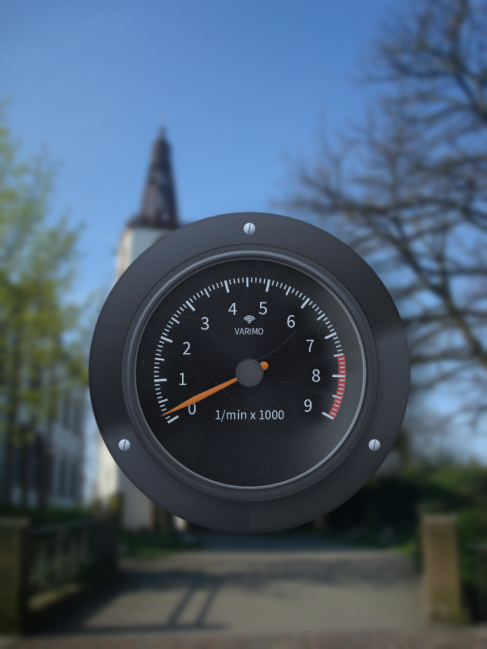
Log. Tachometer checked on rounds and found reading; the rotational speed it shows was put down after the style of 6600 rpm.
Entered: 200 rpm
